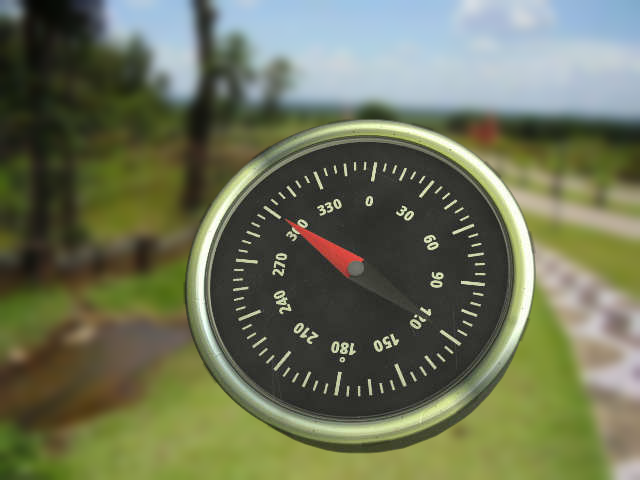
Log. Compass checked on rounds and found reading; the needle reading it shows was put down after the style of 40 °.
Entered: 300 °
